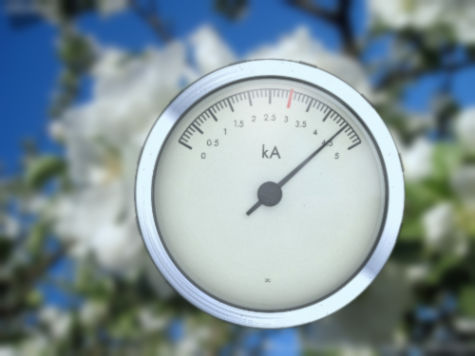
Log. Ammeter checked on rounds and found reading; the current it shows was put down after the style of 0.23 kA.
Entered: 4.5 kA
